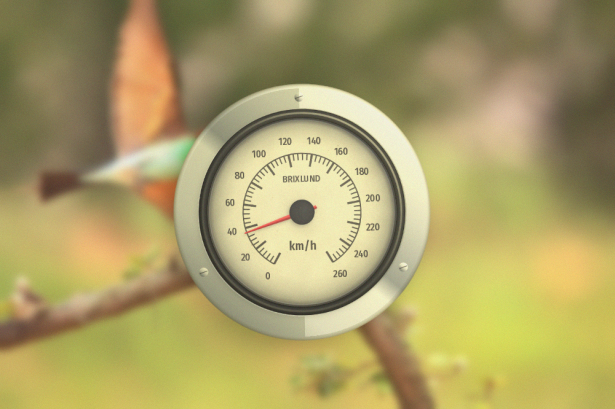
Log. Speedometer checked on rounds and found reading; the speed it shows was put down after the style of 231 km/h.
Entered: 36 km/h
